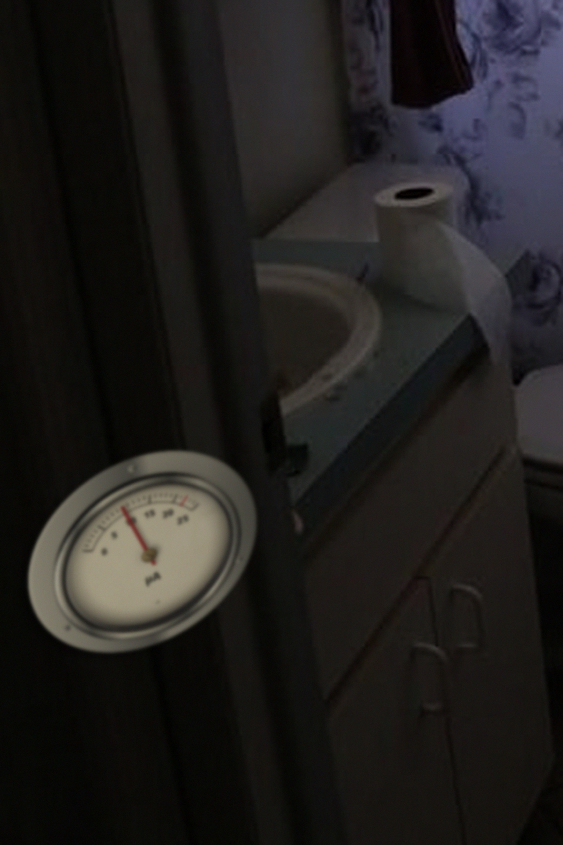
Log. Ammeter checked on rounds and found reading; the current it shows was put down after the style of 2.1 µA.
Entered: 10 µA
